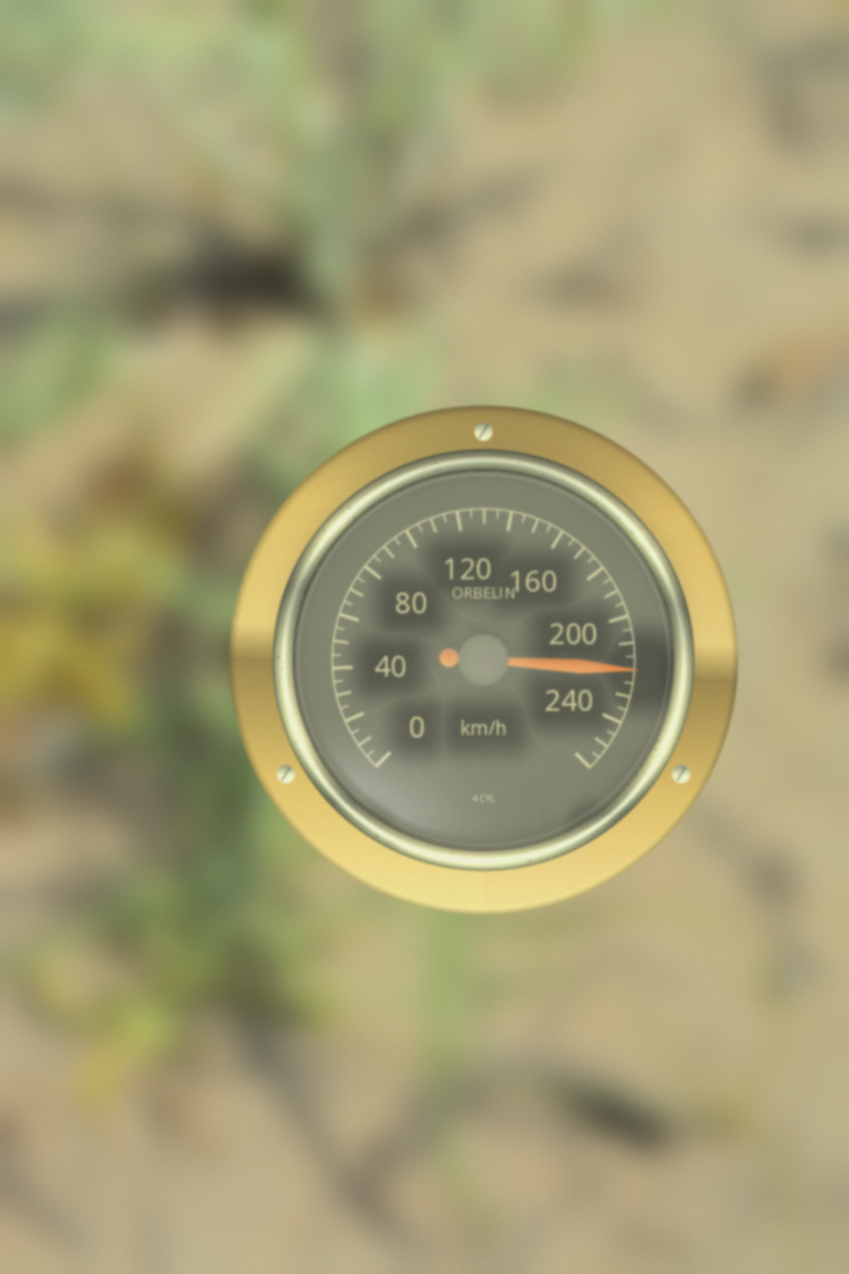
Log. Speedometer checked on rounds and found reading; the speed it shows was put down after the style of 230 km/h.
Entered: 220 km/h
